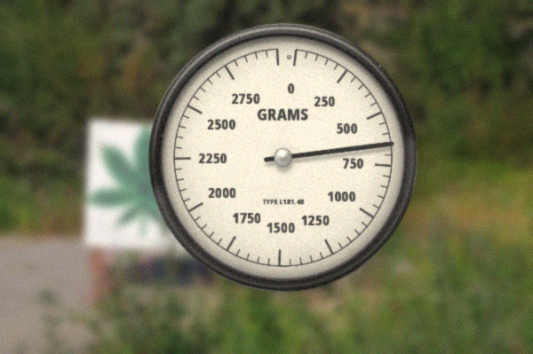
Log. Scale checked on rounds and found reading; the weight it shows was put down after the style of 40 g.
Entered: 650 g
